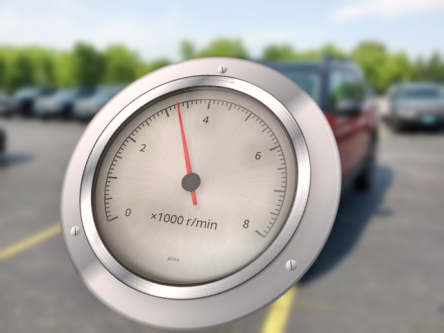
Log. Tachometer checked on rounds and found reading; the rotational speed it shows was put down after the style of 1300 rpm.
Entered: 3300 rpm
